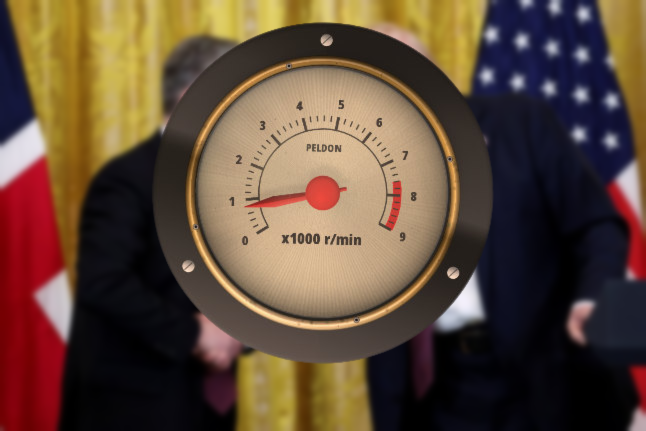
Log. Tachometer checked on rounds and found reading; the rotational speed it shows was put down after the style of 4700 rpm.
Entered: 800 rpm
